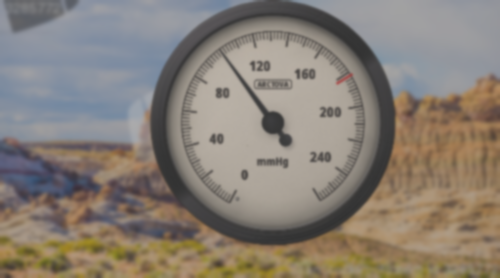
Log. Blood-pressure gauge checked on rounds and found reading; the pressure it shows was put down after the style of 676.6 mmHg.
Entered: 100 mmHg
